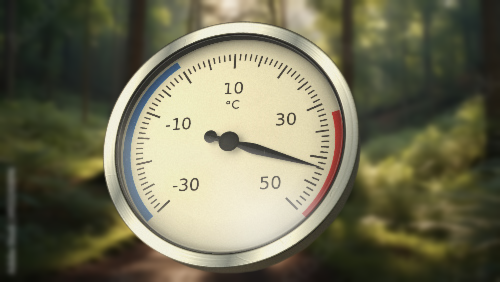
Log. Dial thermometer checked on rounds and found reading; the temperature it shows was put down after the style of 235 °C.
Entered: 42 °C
